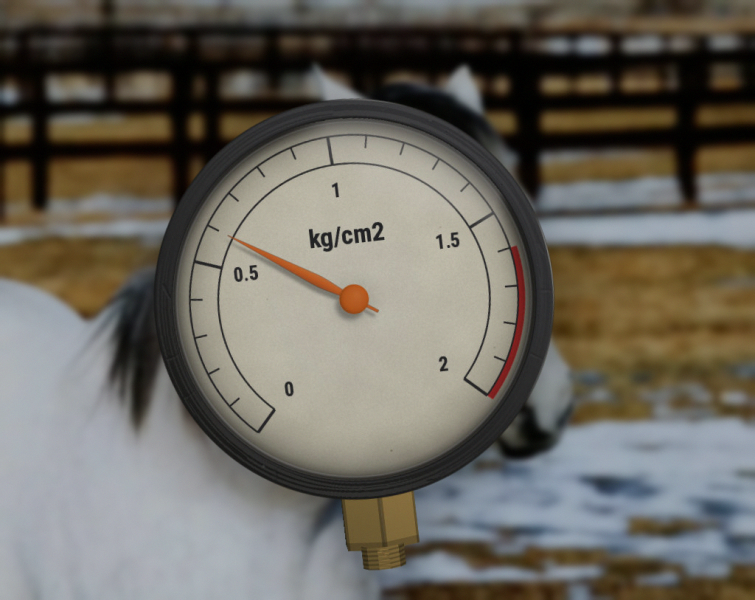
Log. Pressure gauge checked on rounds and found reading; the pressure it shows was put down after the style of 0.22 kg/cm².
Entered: 0.6 kg/cm²
